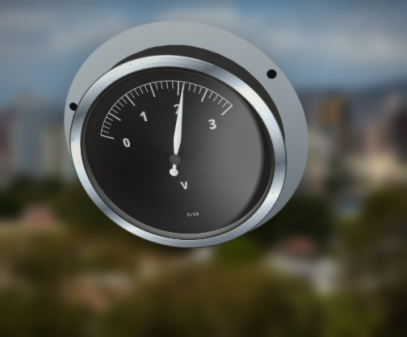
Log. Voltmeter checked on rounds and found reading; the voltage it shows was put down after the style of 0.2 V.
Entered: 2.1 V
